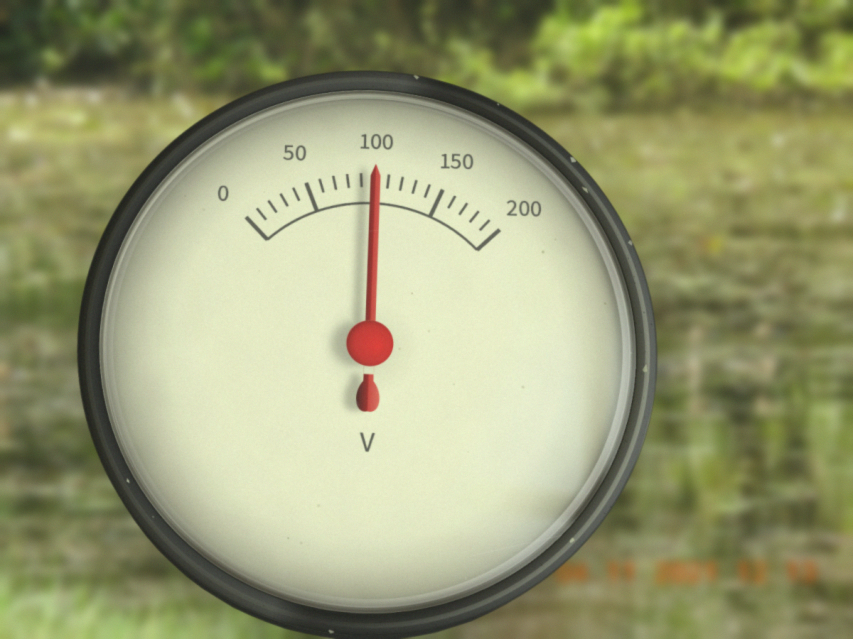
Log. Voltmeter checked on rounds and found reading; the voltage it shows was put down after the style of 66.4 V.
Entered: 100 V
